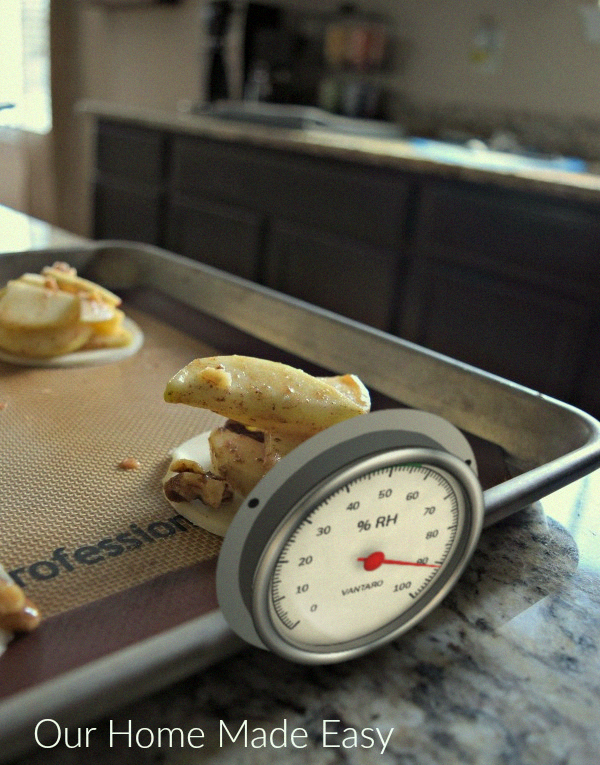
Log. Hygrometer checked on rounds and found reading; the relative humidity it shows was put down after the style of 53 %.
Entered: 90 %
